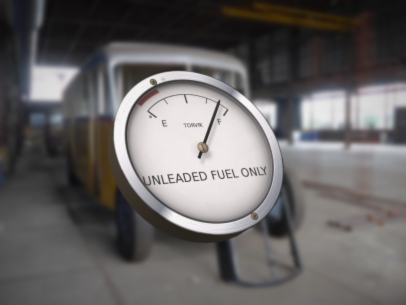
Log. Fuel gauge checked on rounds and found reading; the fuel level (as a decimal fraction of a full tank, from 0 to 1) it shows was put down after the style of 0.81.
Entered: 0.875
